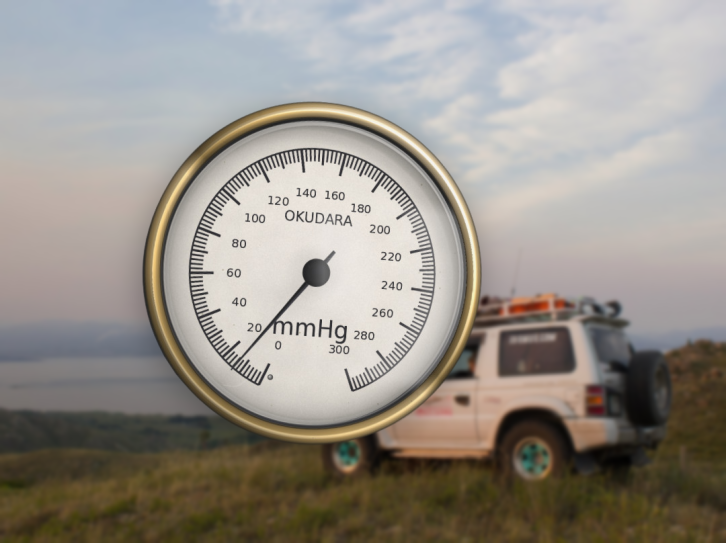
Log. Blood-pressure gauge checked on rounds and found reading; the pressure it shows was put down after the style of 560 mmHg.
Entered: 14 mmHg
